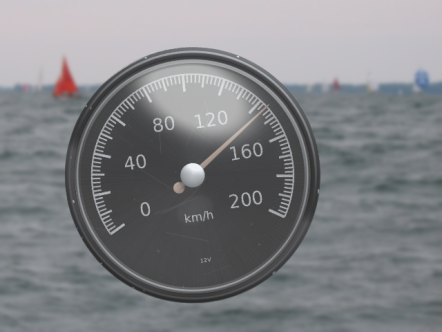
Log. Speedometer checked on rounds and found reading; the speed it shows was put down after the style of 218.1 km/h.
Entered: 144 km/h
